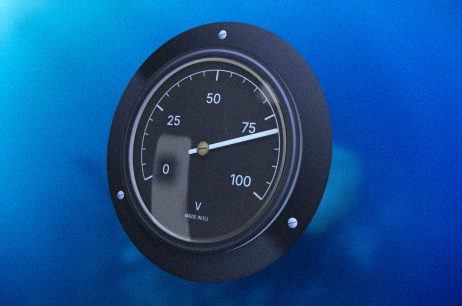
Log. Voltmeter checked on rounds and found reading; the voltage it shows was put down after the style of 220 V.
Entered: 80 V
